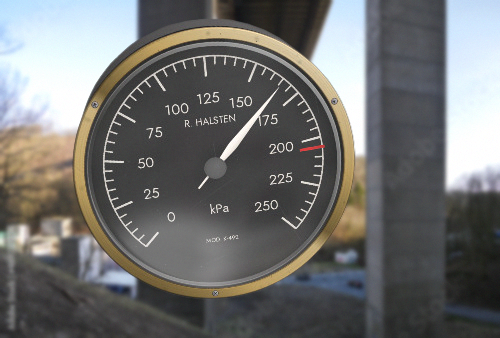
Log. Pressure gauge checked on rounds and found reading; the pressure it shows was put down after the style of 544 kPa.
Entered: 165 kPa
